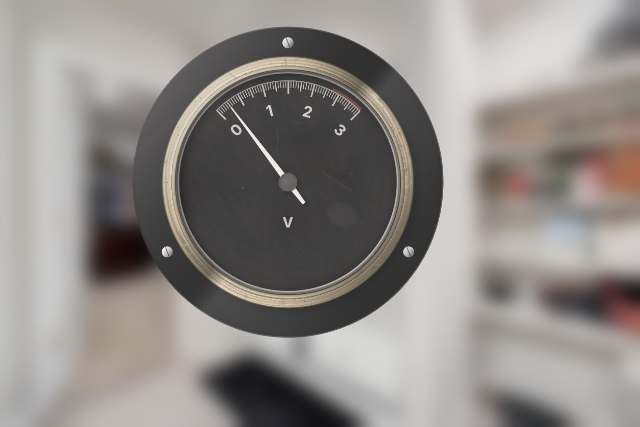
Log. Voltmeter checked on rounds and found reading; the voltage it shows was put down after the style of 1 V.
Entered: 0.25 V
